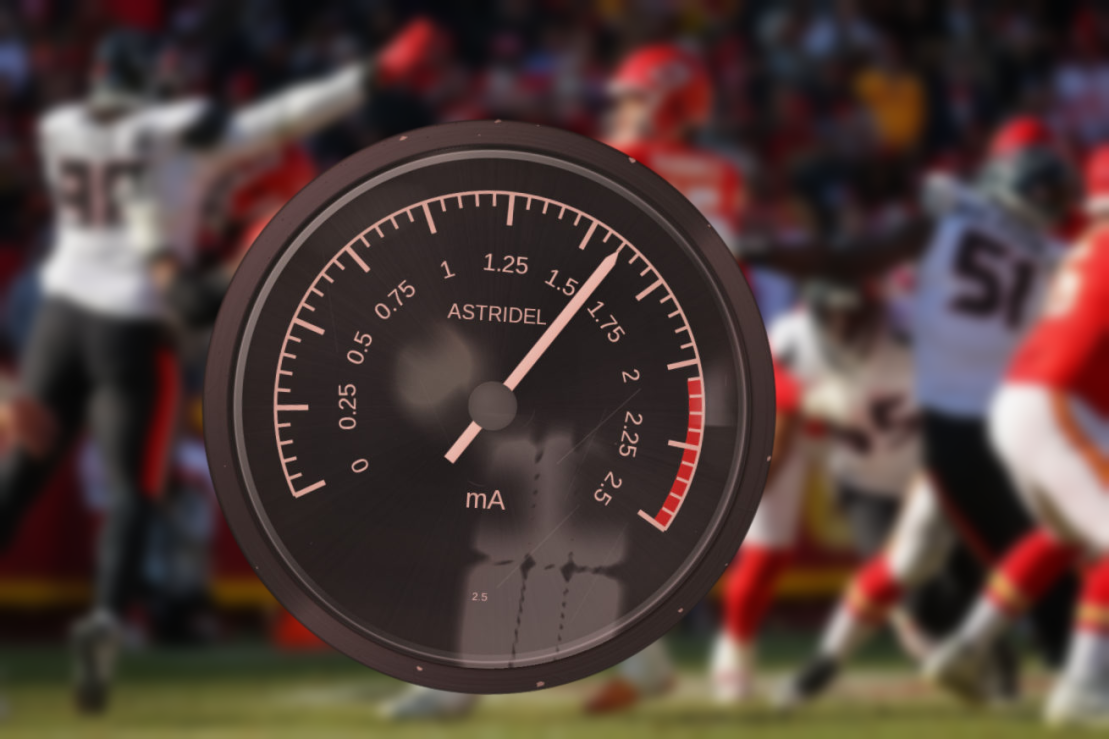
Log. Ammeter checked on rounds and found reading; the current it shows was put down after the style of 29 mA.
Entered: 1.6 mA
